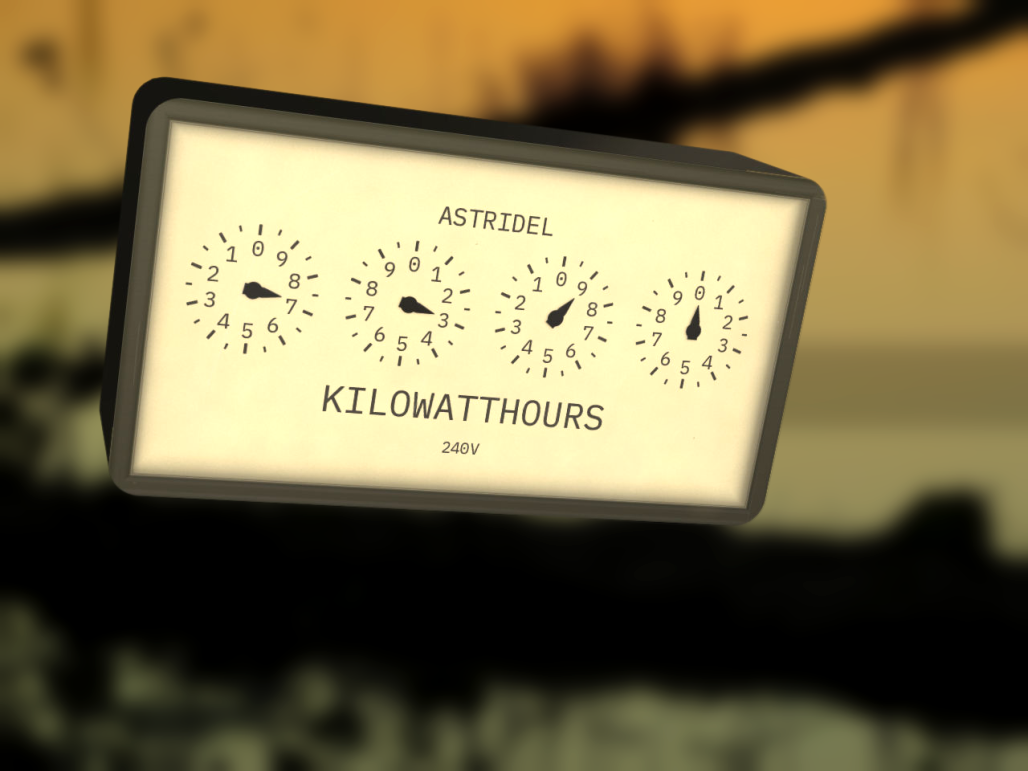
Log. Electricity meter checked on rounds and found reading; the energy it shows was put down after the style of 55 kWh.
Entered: 7290 kWh
